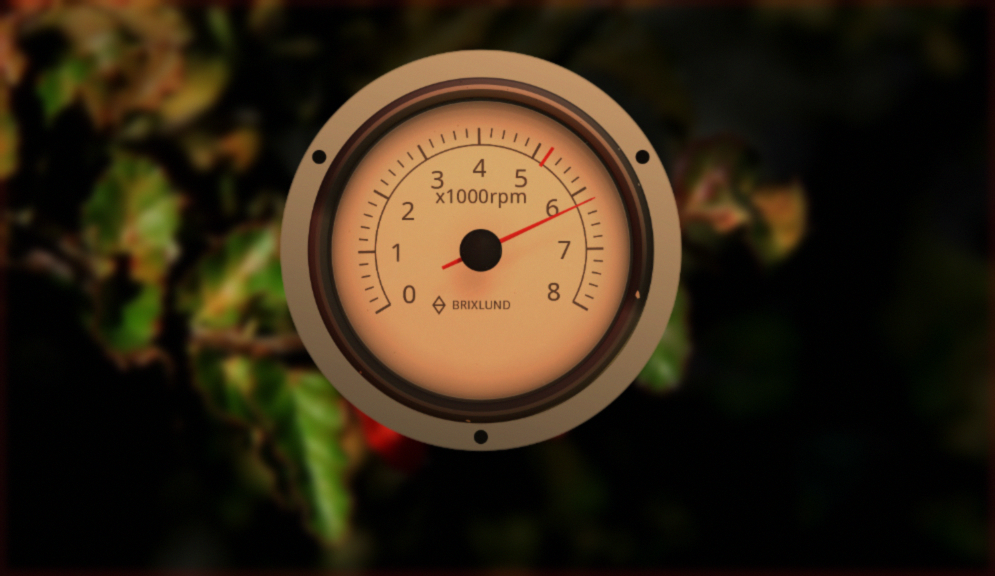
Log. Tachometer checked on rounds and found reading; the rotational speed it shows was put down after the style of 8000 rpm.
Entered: 6200 rpm
